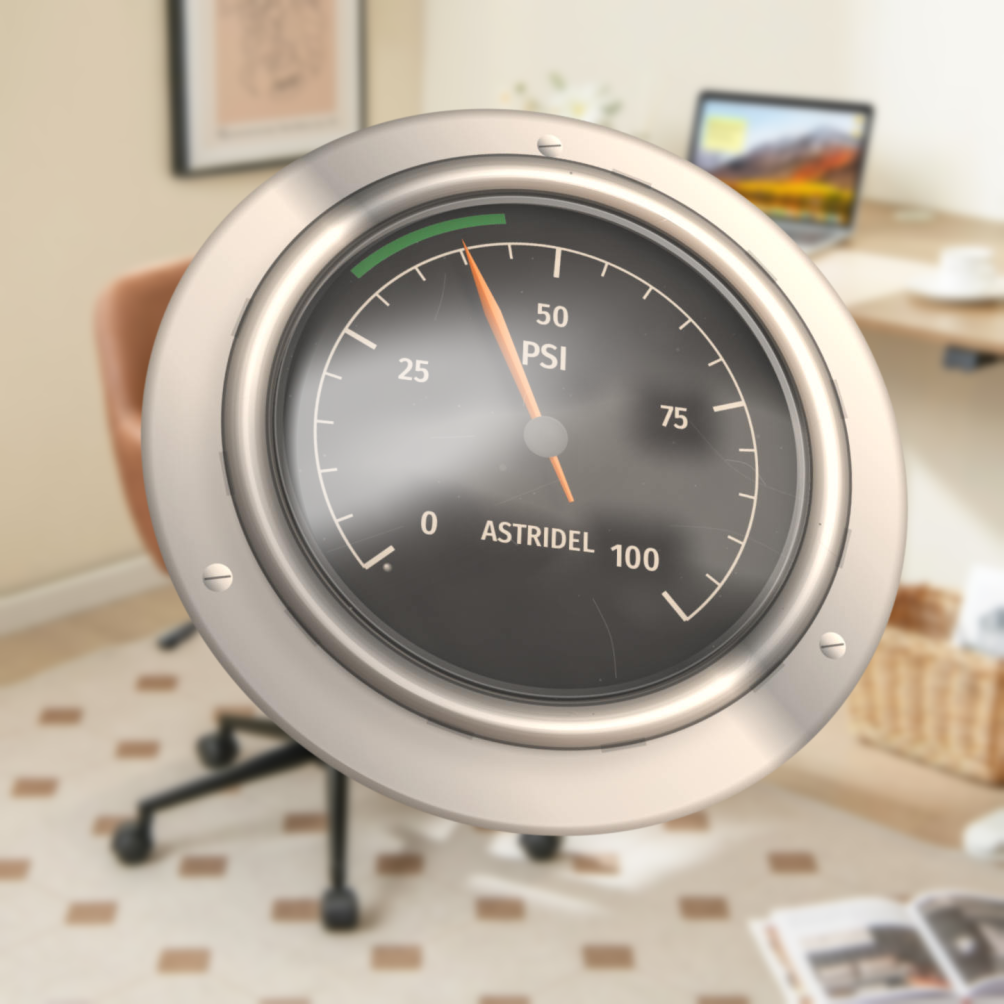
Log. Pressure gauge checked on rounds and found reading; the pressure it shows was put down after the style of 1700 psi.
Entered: 40 psi
